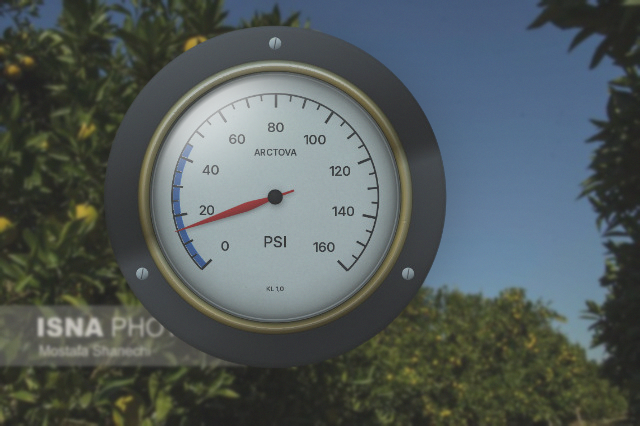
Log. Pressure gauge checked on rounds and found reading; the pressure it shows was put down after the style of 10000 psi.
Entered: 15 psi
